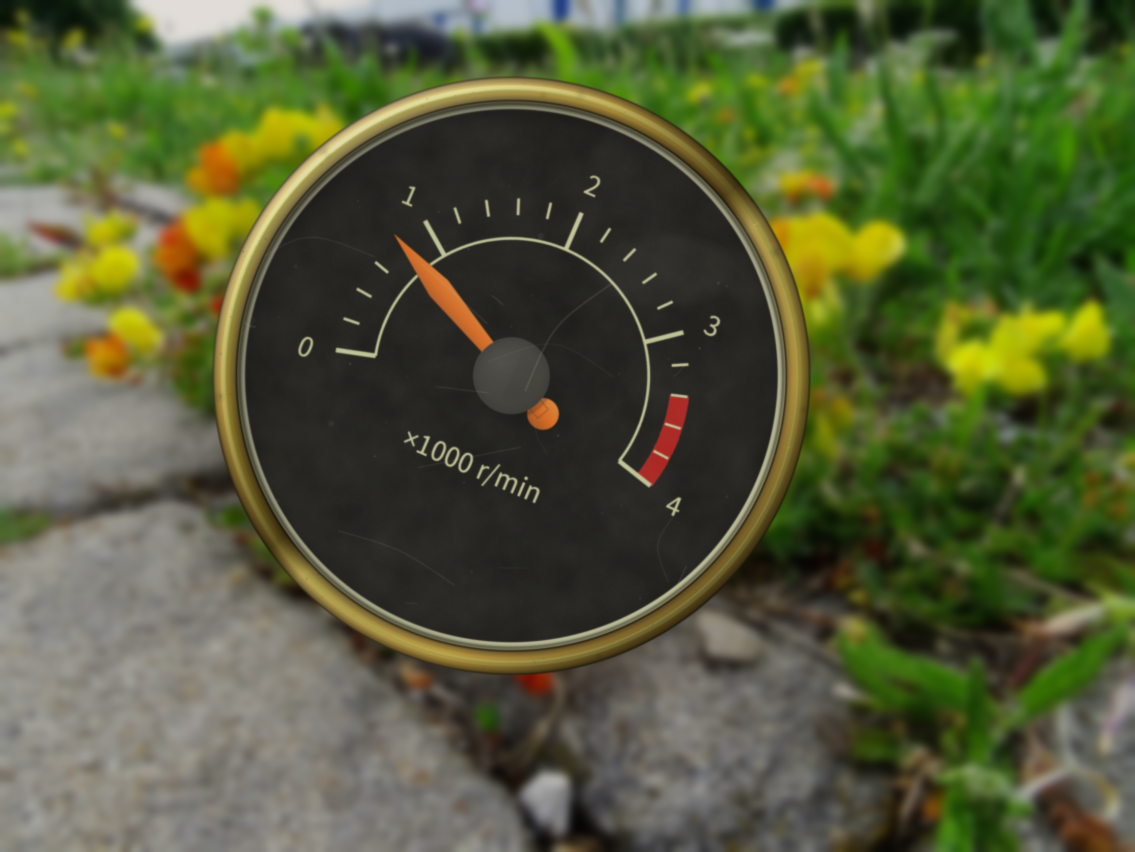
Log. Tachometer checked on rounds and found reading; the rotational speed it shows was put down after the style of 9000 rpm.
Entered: 800 rpm
